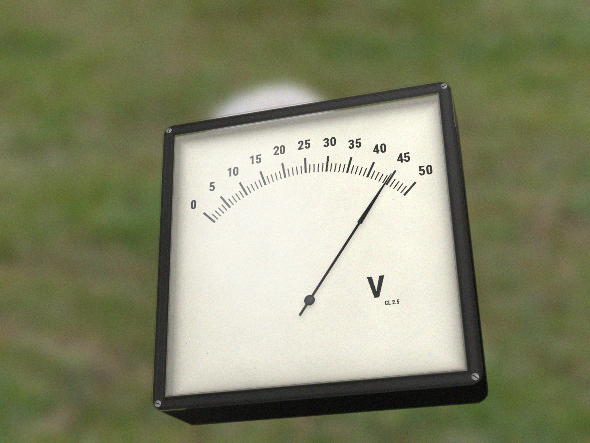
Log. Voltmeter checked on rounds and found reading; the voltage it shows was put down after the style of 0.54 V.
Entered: 45 V
